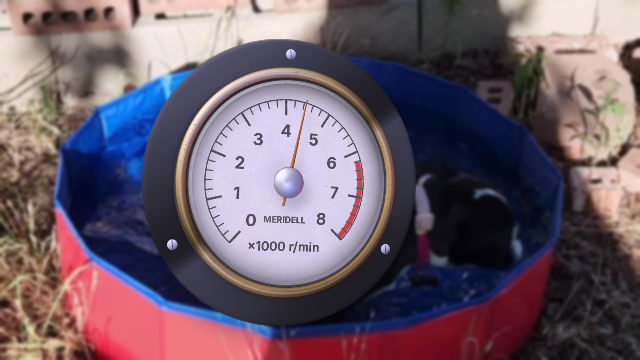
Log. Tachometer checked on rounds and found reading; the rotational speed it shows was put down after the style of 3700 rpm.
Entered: 4400 rpm
